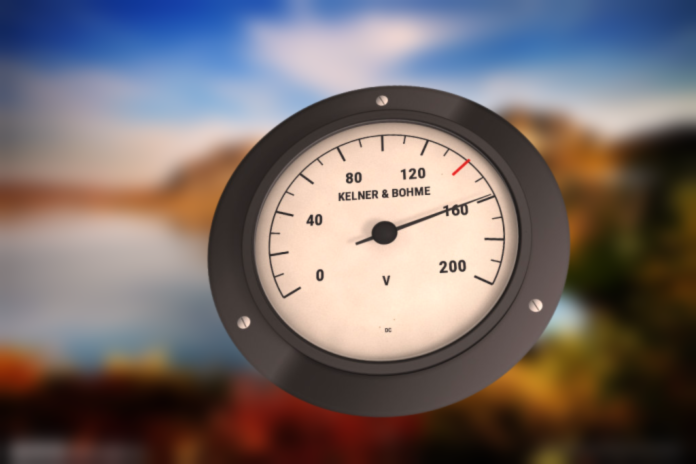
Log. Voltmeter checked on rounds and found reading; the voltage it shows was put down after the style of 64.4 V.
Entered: 160 V
